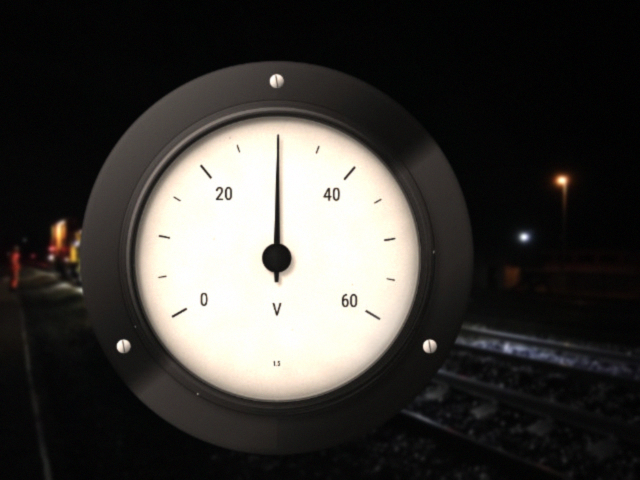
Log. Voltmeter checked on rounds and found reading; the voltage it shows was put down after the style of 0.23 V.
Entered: 30 V
